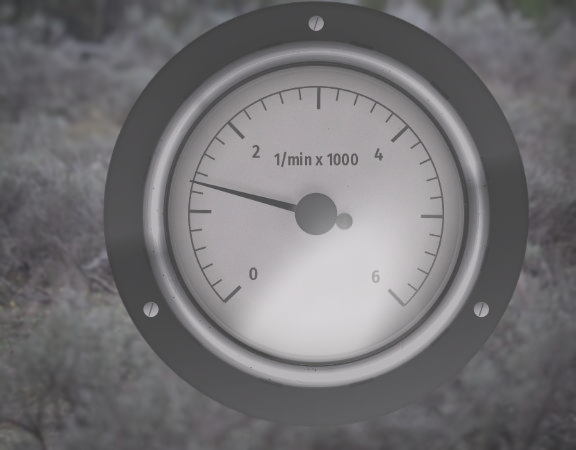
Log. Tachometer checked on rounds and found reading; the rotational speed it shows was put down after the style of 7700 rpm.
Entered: 1300 rpm
